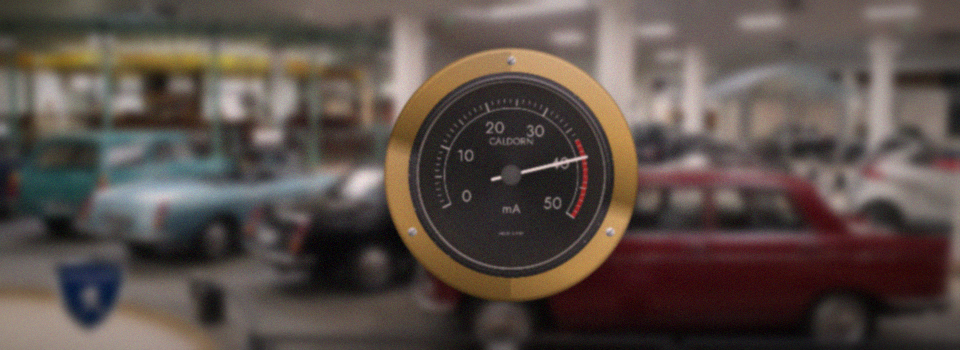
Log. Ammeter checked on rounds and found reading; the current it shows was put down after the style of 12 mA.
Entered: 40 mA
